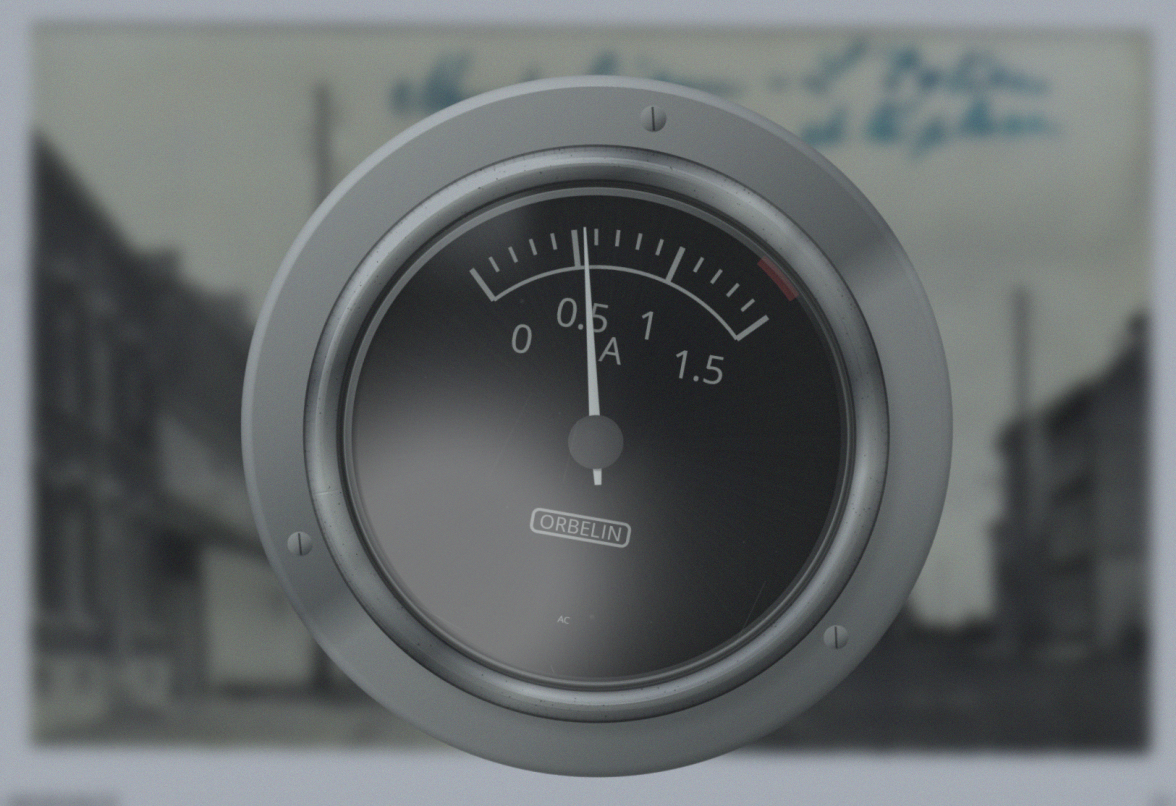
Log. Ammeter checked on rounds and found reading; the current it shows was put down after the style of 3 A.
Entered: 0.55 A
